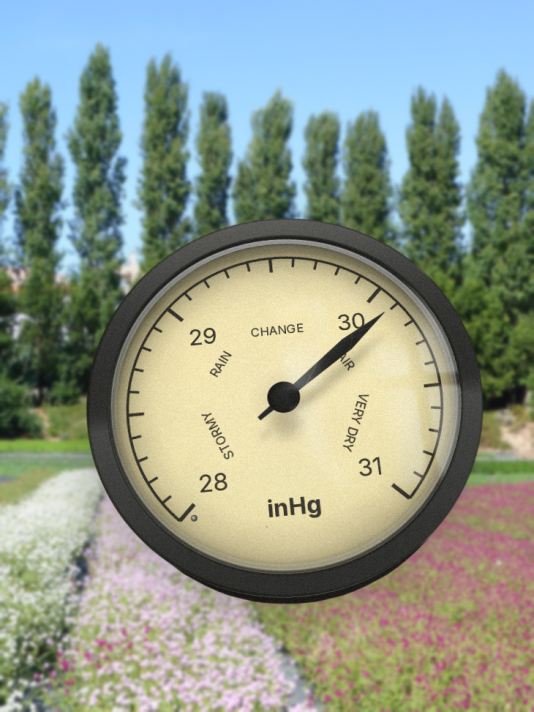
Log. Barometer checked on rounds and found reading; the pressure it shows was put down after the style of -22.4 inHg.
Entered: 30.1 inHg
